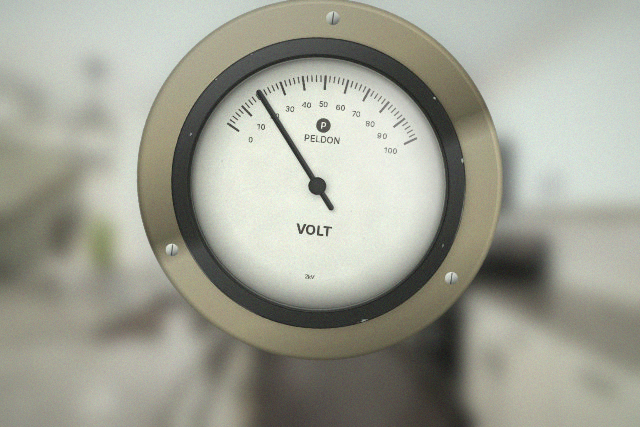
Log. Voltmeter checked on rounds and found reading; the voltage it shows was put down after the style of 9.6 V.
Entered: 20 V
